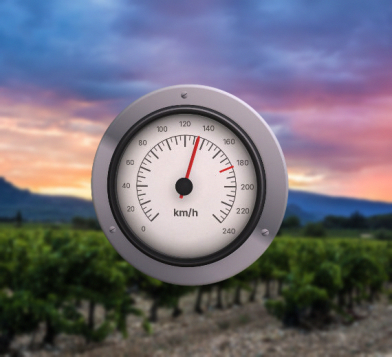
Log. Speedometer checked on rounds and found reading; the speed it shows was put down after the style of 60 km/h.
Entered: 135 km/h
